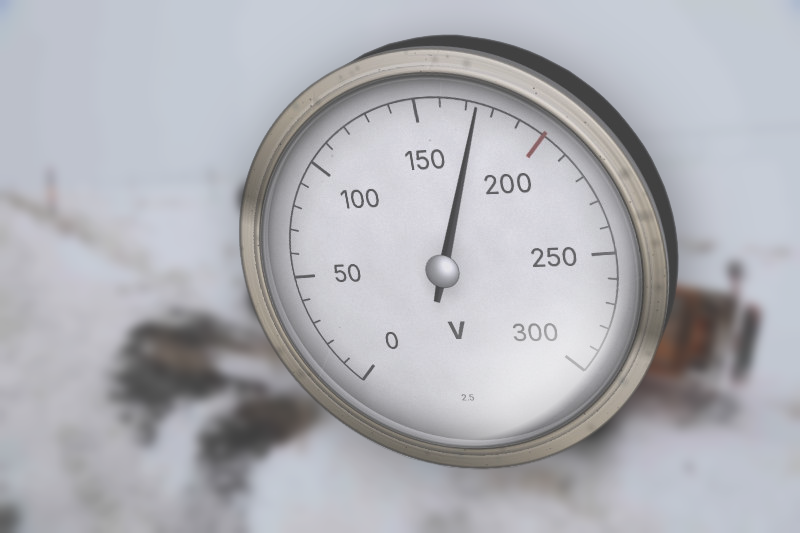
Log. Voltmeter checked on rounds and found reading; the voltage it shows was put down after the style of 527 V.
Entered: 175 V
